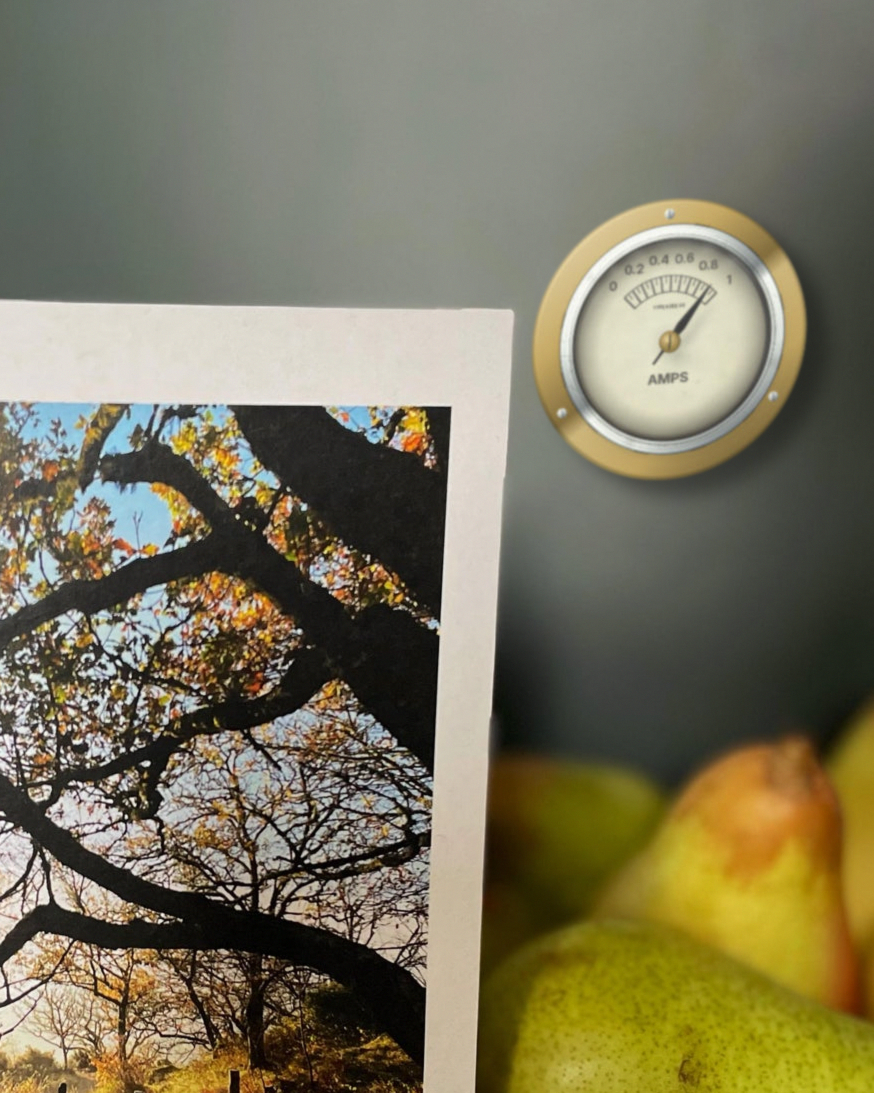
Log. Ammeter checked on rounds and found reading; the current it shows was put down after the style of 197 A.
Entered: 0.9 A
